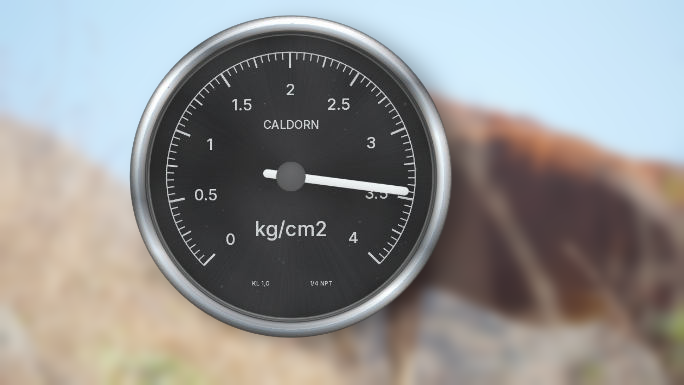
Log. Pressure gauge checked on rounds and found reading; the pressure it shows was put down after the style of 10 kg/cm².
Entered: 3.45 kg/cm²
